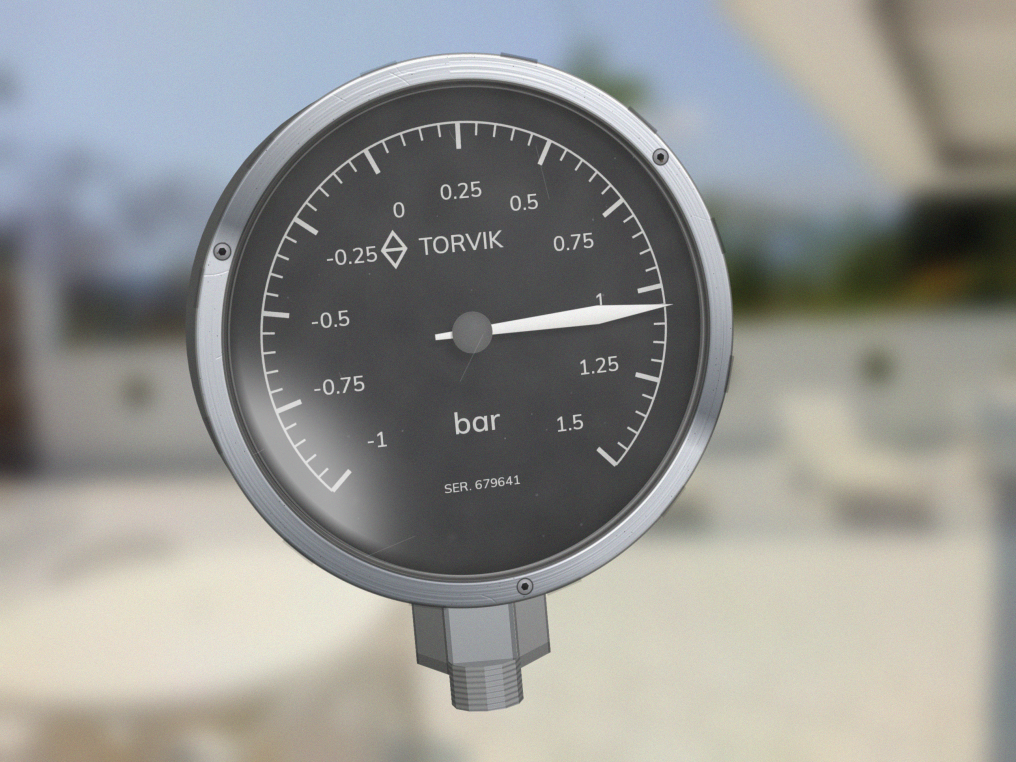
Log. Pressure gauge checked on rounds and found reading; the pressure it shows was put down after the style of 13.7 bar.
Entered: 1.05 bar
